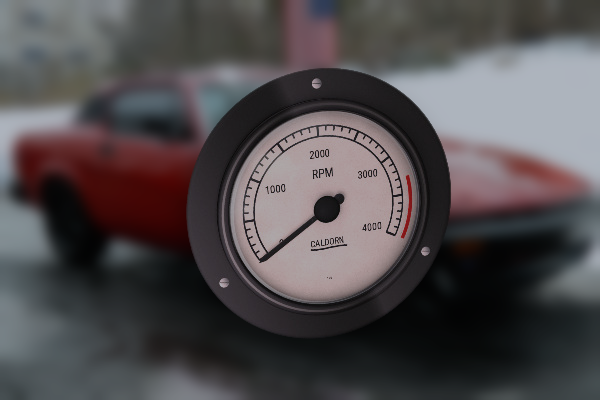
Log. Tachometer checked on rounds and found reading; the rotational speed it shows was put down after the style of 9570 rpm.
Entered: 0 rpm
